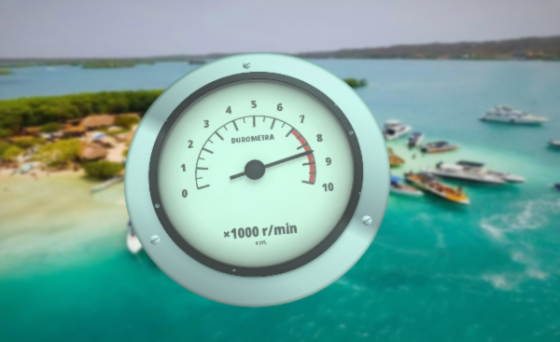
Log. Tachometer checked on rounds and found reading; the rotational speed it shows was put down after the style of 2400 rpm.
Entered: 8500 rpm
